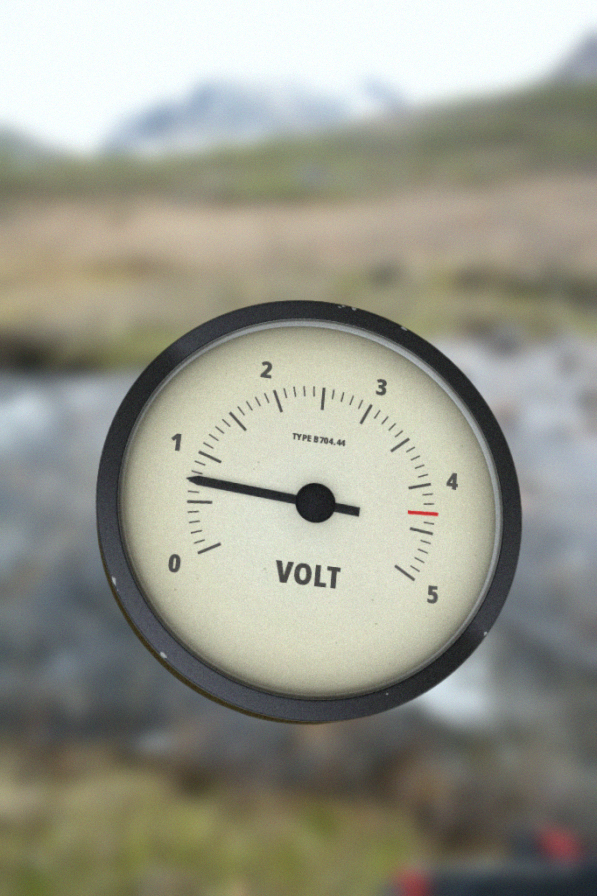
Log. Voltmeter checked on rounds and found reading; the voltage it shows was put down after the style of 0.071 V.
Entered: 0.7 V
